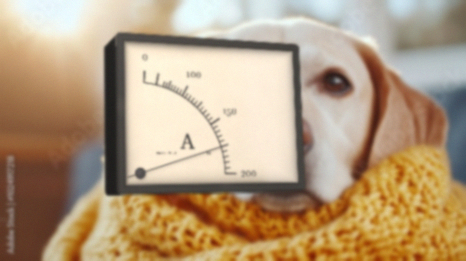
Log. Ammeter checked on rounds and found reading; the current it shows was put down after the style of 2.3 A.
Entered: 175 A
